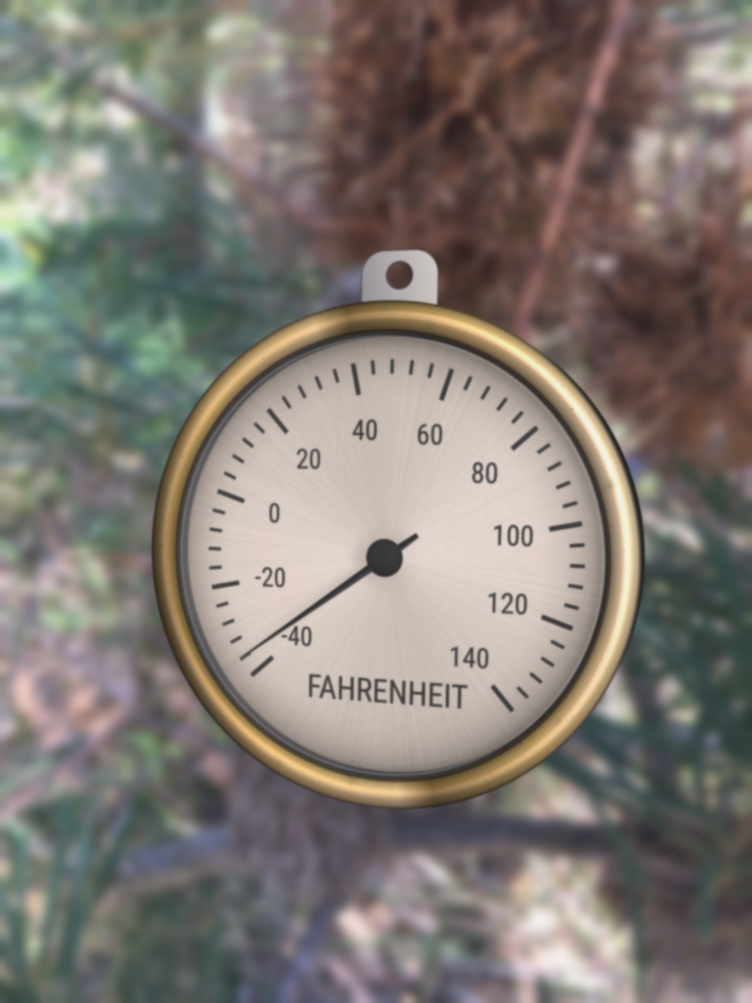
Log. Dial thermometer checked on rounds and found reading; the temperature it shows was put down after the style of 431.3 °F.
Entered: -36 °F
